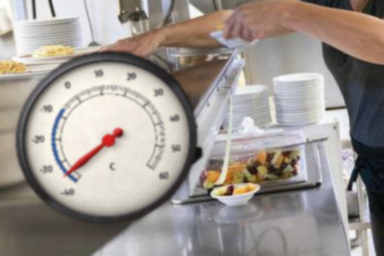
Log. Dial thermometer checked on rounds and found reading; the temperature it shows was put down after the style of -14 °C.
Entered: -35 °C
